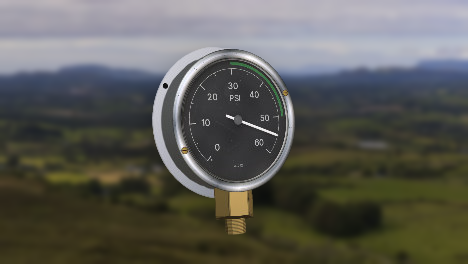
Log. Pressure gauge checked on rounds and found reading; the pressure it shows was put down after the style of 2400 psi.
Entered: 55 psi
